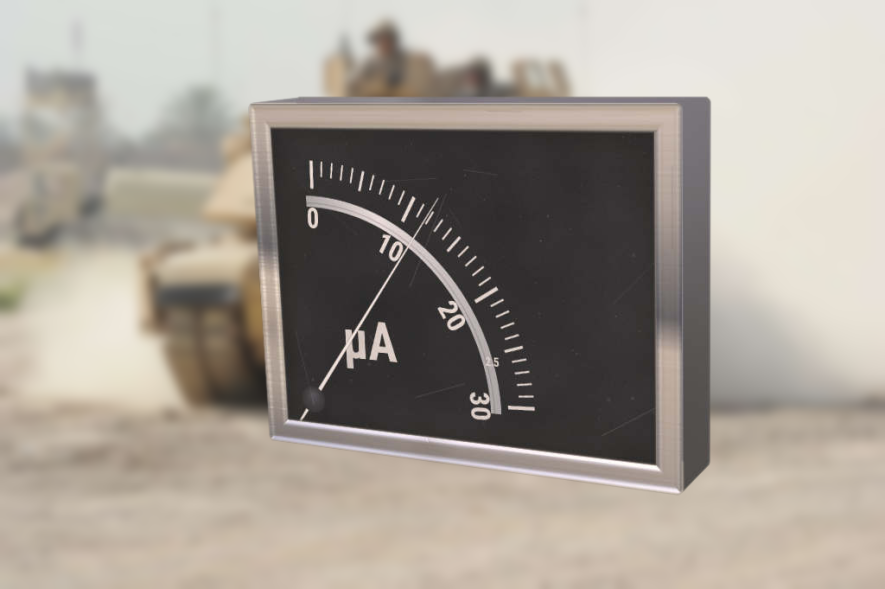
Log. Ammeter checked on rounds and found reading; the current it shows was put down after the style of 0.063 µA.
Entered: 12 µA
